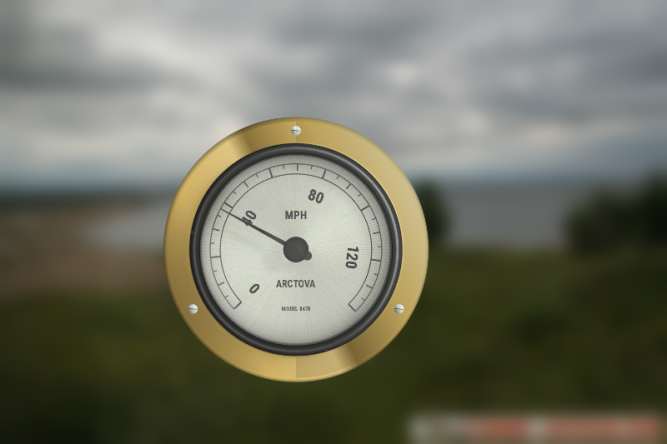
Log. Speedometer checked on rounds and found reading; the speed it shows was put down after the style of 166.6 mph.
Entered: 37.5 mph
